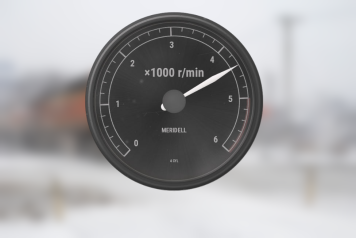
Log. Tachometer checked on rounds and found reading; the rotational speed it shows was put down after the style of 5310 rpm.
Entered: 4400 rpm
